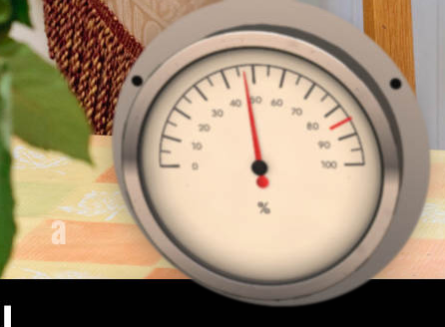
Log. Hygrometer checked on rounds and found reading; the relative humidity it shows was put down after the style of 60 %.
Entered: 47.5 %
